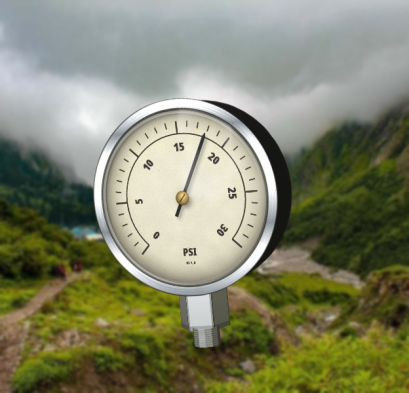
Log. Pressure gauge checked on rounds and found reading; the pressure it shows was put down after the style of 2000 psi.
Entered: 18 psi
